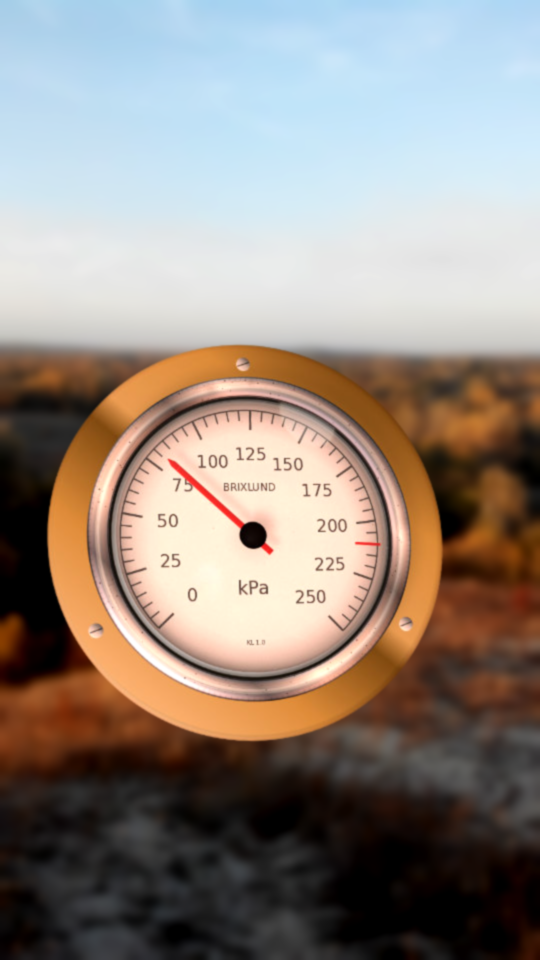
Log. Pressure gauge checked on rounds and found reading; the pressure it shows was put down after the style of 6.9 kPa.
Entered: 80 kPa
